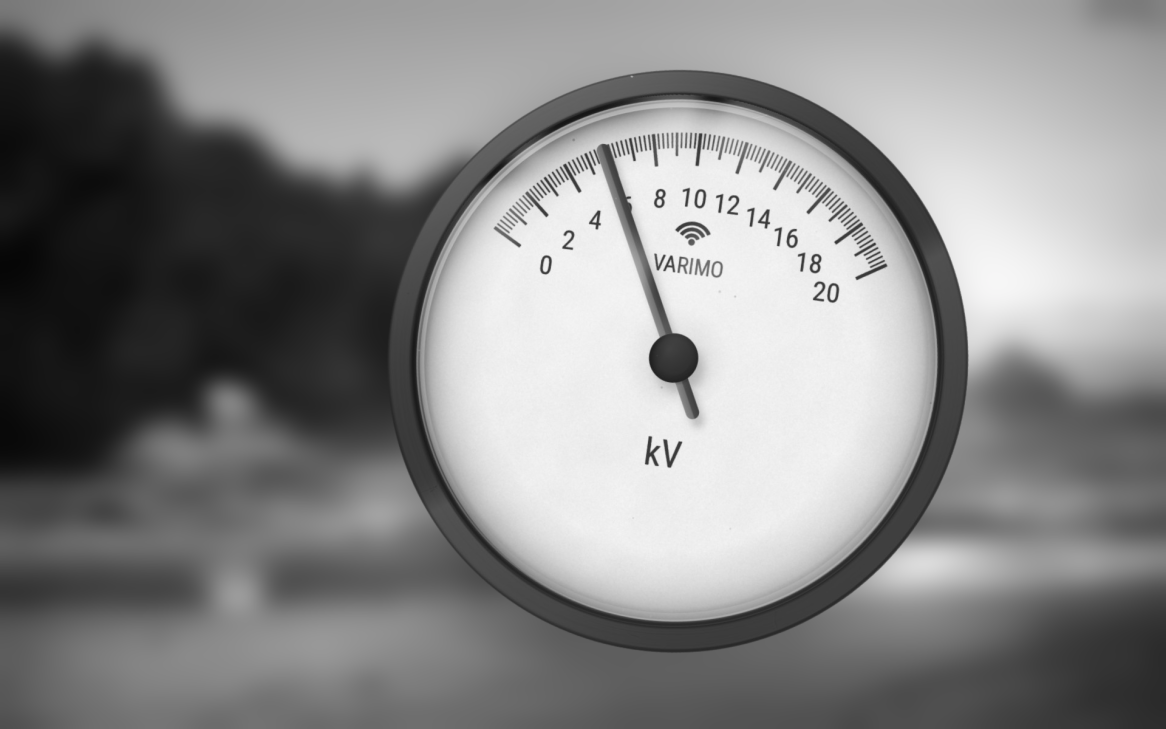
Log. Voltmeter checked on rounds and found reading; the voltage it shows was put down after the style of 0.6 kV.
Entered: 5.8 kV
